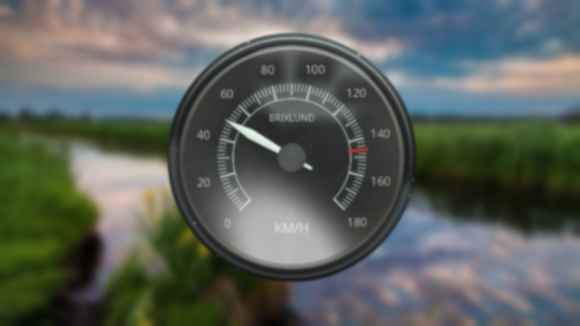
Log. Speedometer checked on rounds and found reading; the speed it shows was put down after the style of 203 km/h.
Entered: 50 km/h
